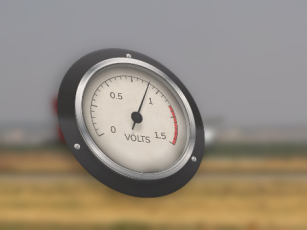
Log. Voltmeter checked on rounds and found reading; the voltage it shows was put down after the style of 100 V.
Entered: 0.9 V
